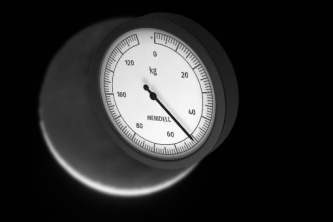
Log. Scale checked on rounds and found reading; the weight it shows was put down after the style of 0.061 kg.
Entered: 50 kg
